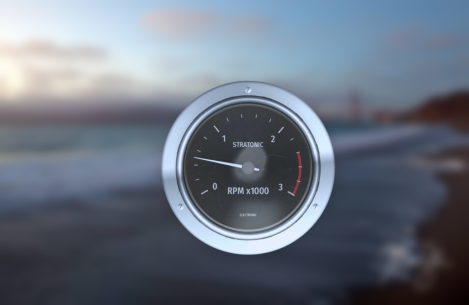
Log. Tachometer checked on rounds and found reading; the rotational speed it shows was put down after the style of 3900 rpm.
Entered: 500 rpm
